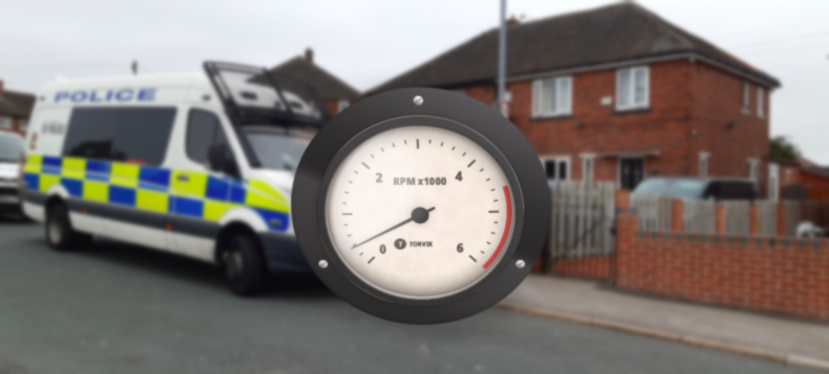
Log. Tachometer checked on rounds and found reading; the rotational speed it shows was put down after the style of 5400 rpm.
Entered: 400 rpm
